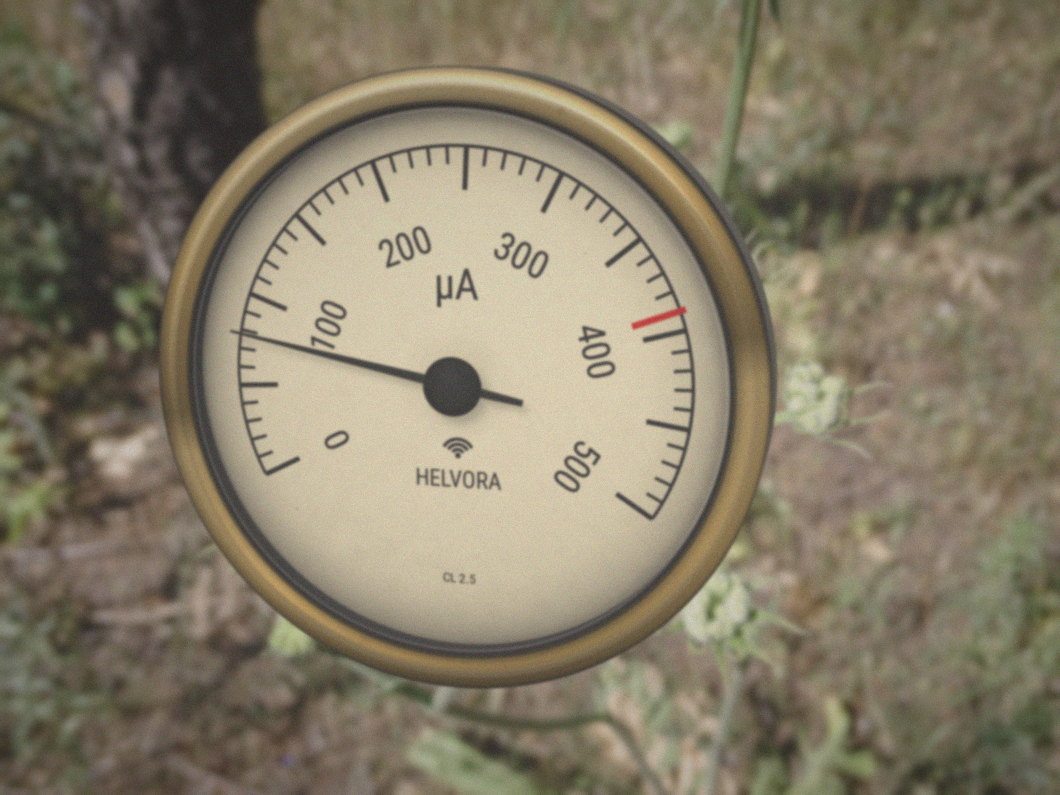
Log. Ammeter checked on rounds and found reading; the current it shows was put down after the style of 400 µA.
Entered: 80 µA
